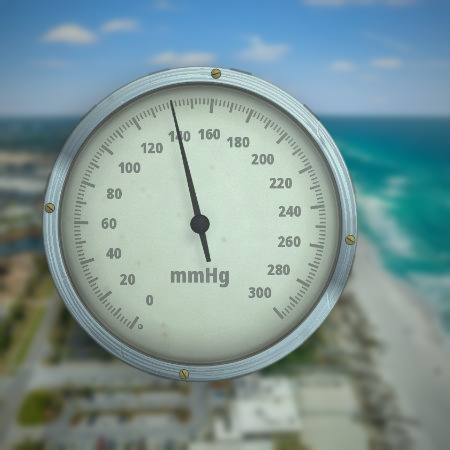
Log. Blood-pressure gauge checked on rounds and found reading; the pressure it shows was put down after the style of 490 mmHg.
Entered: 140 mmHg
